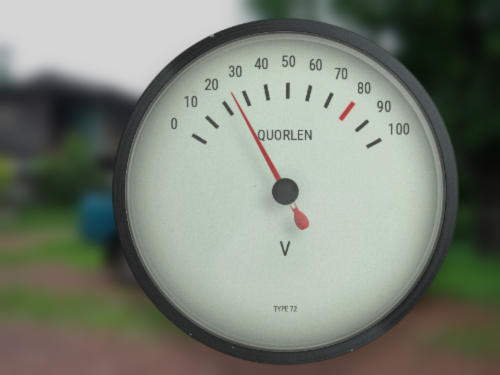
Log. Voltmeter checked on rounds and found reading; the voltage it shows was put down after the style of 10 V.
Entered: 25 V
